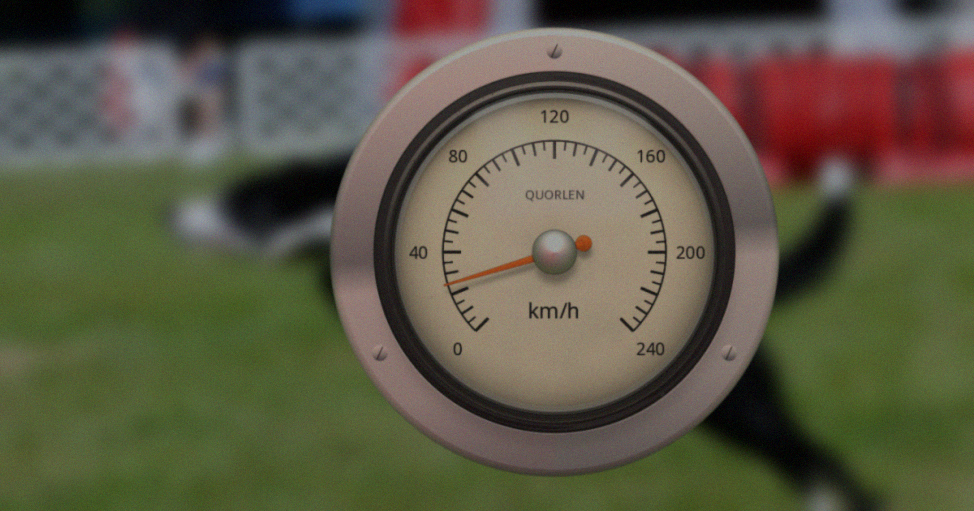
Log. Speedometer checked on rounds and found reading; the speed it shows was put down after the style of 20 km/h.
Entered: 25 km/h
